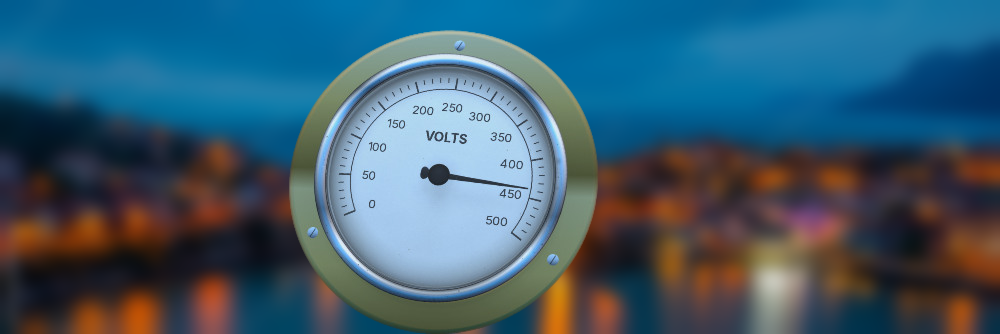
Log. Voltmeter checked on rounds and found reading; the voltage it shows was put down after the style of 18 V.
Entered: 440 V
